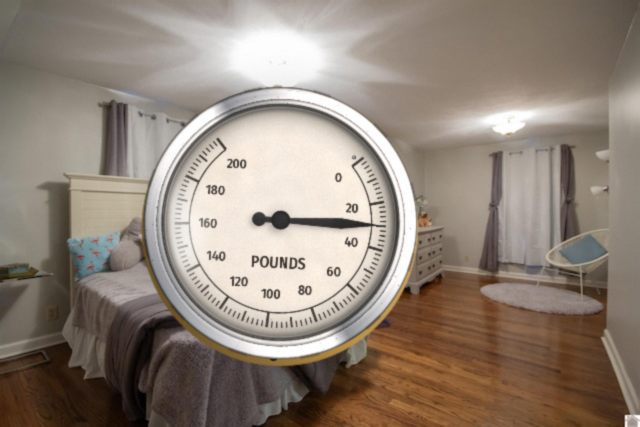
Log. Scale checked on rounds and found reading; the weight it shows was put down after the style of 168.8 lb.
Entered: 30 lb
